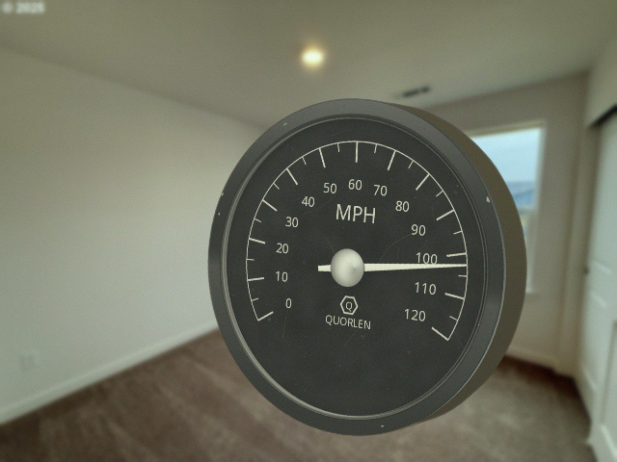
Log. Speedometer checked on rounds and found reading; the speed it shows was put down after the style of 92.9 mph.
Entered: 102.5 mph
